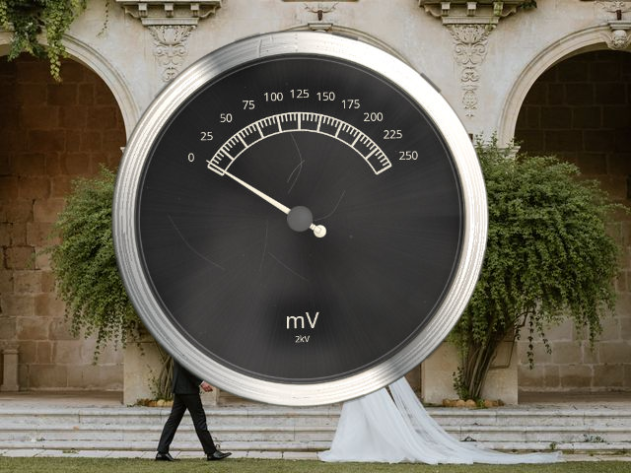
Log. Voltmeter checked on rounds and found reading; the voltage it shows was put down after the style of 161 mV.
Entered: 5 mV
